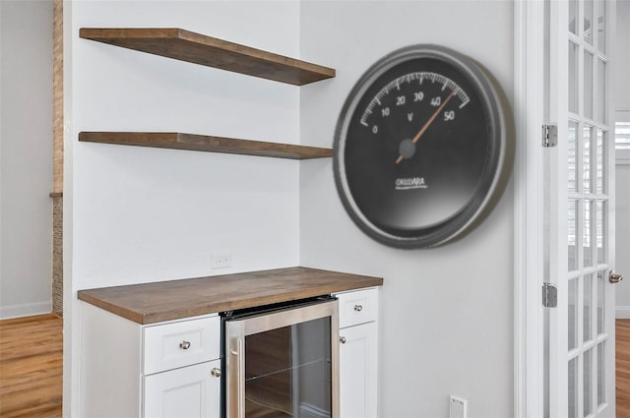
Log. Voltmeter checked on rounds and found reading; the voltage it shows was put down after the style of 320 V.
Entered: 45 V
